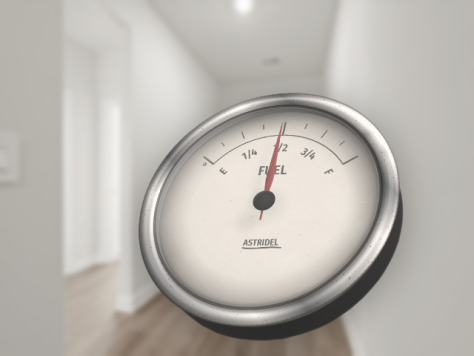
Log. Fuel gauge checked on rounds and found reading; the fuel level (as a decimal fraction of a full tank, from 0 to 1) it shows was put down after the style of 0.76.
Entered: 0.5
